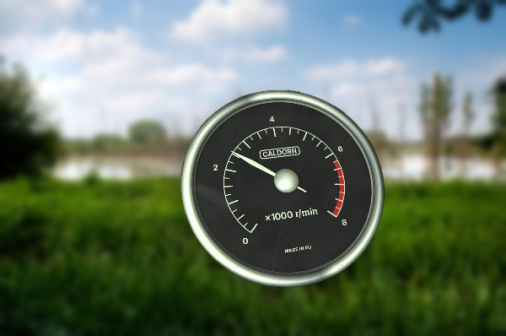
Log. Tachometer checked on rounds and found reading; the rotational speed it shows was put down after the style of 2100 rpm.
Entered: 2500 rpm
